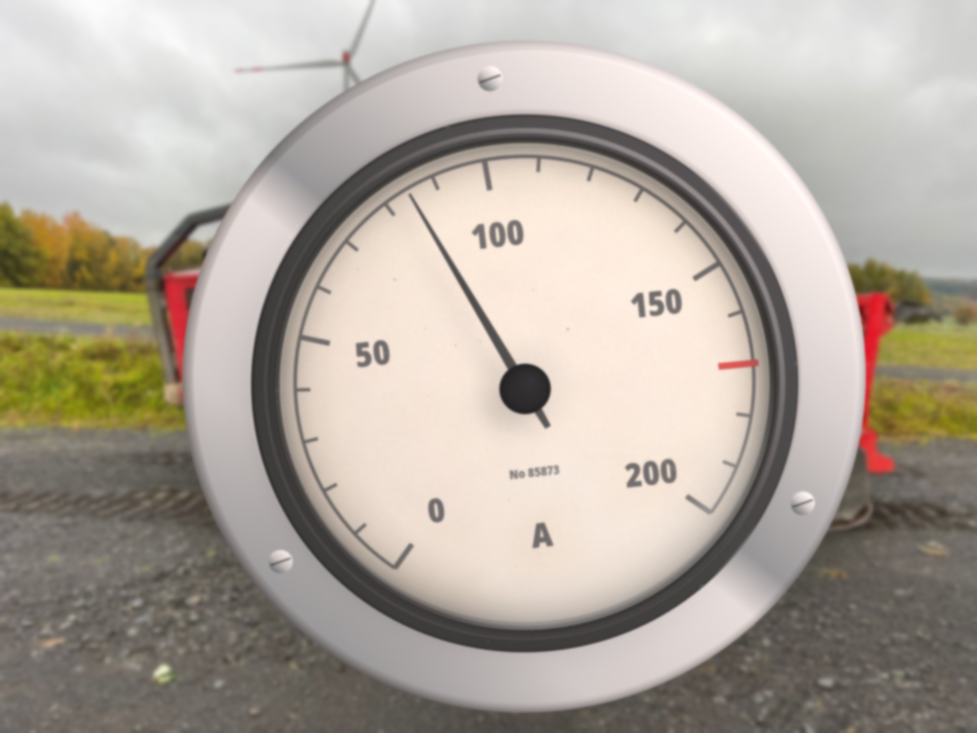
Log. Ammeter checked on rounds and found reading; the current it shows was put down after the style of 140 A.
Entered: 85 A
